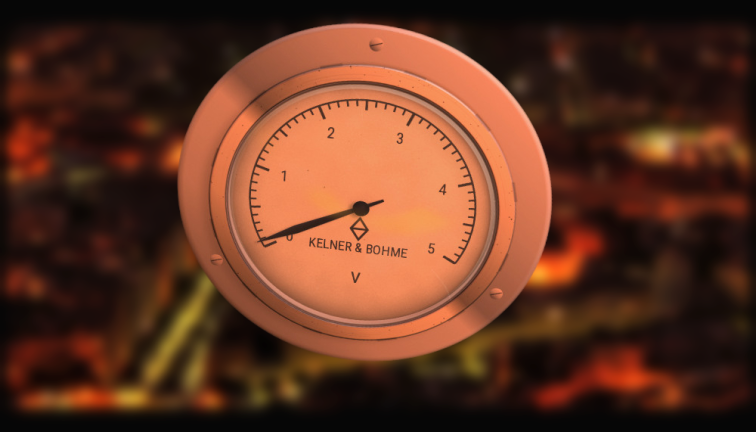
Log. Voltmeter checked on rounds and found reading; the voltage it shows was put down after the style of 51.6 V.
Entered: 0.1 V
